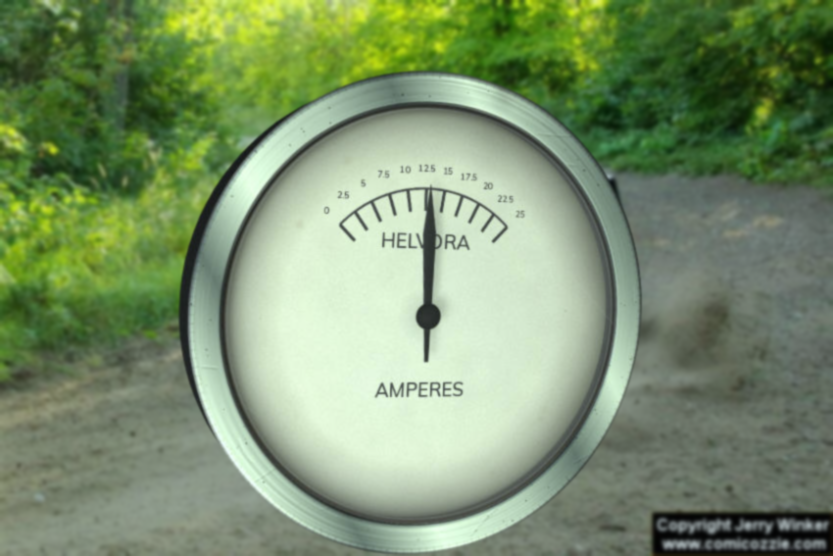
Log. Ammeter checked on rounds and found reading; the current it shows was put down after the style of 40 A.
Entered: 12.5 A
